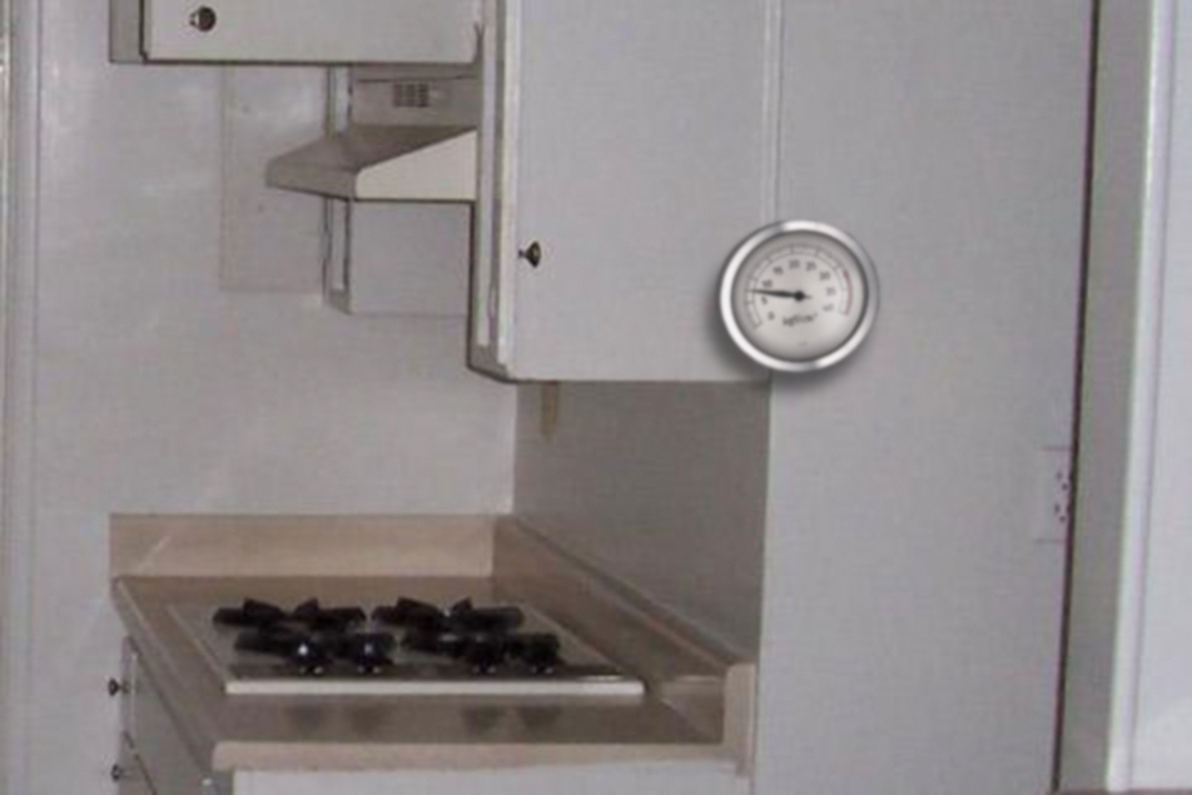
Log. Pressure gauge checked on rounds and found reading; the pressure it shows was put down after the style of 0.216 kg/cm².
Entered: 7.5 kg/cm²
